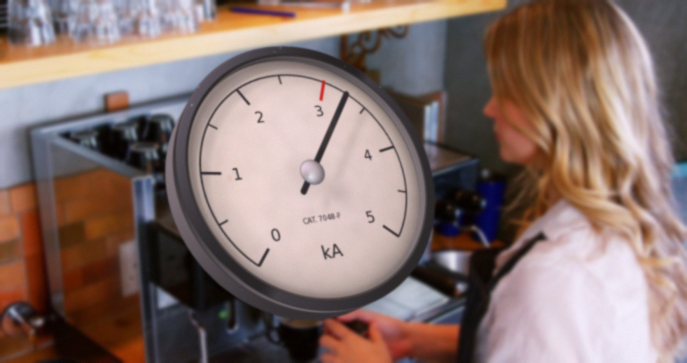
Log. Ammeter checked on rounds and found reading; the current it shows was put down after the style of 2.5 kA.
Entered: 3.25 kA
